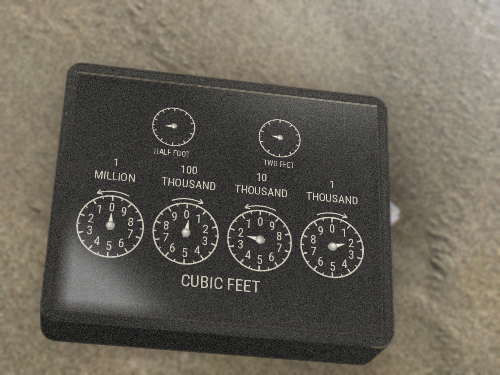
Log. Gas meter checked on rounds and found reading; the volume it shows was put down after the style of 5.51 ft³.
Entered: 2200 ft³
